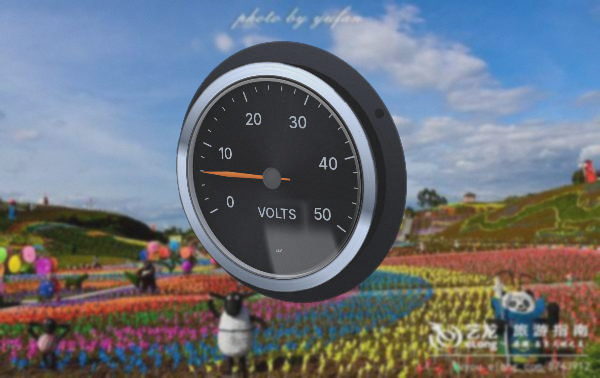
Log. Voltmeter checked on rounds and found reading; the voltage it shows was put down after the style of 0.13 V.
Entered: 6 V
